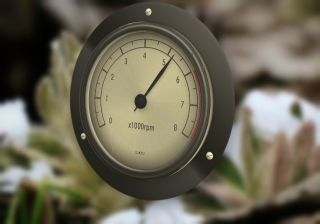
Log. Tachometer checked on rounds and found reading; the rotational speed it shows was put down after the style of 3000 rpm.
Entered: 5250 rpm
